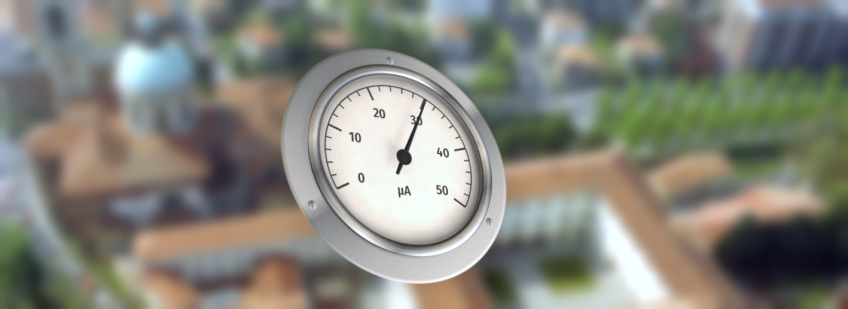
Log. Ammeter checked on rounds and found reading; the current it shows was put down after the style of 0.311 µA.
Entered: 30 µA
